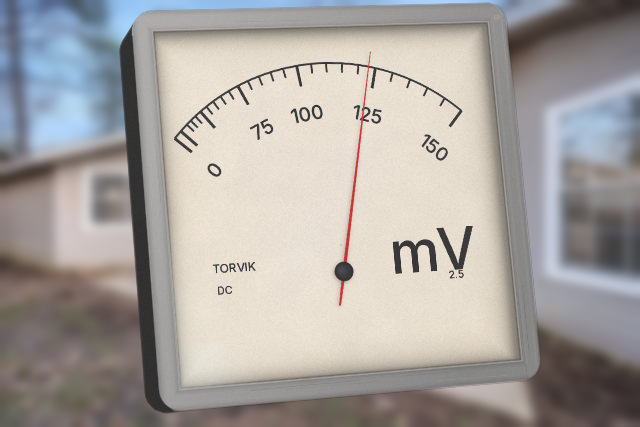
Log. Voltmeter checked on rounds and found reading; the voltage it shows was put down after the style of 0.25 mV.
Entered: 122.5 mV
